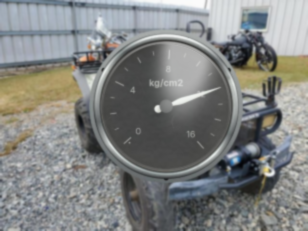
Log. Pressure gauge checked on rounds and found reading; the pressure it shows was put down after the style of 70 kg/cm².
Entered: 12 kg/cm²
